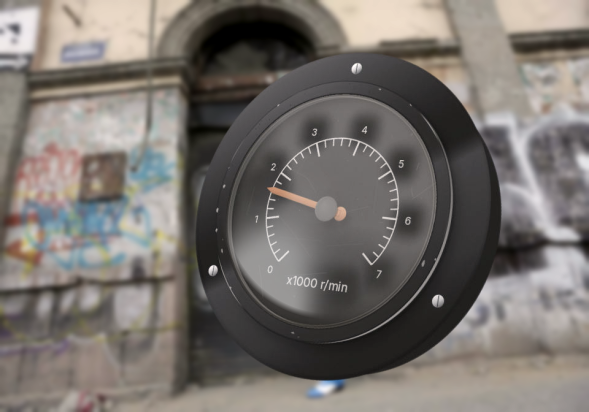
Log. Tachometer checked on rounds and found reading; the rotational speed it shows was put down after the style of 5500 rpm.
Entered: 1600 rpm
